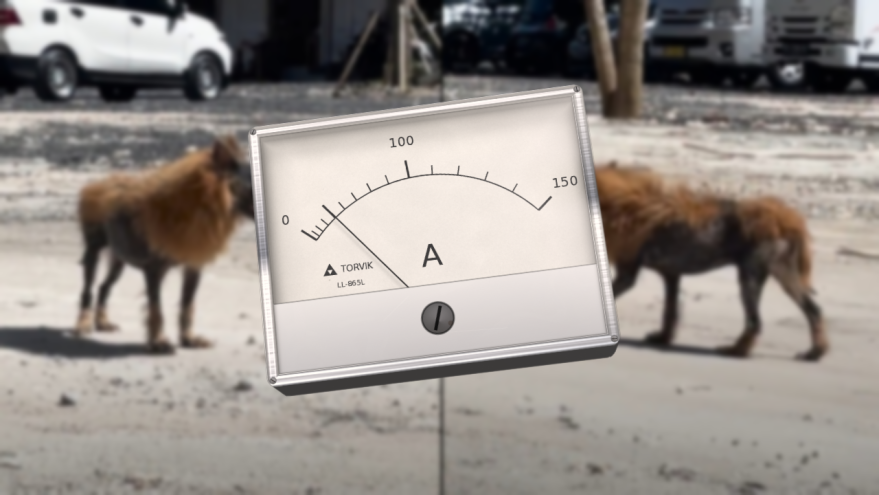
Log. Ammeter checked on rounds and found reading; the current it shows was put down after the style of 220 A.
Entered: 50 A
